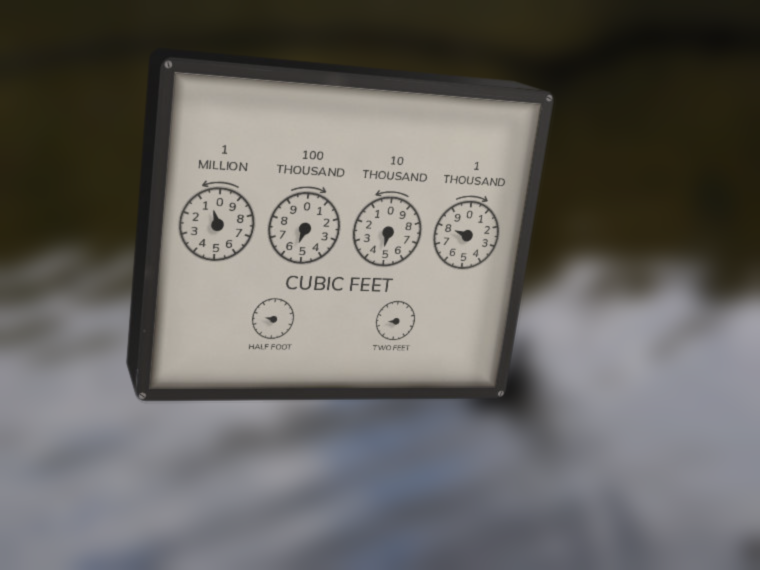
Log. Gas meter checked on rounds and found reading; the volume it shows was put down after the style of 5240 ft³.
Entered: 54800 ft³
